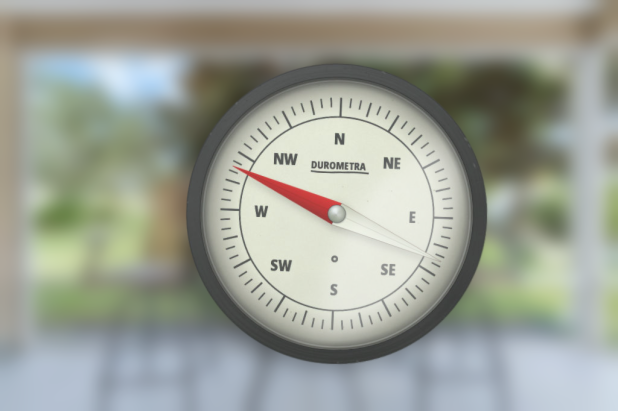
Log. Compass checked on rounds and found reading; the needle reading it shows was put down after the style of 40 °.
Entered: 292.5 °
